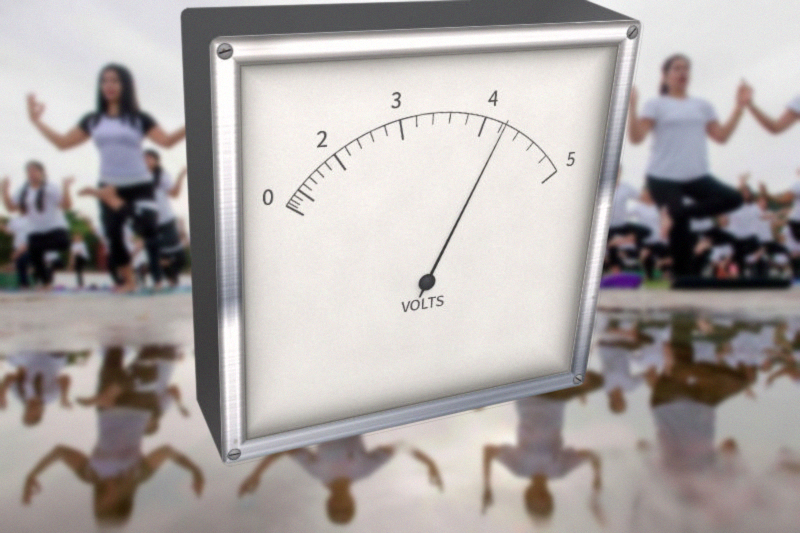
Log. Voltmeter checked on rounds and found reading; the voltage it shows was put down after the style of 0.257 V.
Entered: 4.2 V
